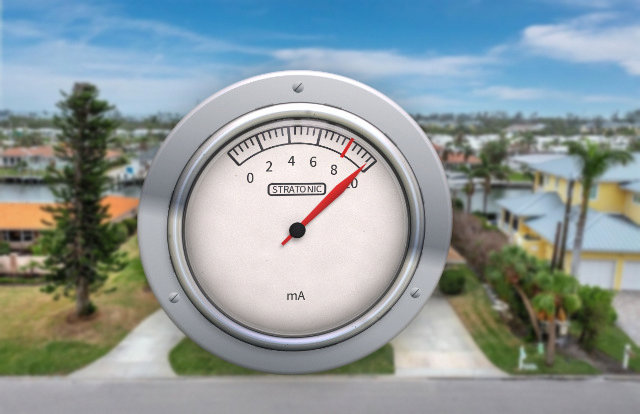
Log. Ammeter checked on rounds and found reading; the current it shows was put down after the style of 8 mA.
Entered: 9.6 mA
